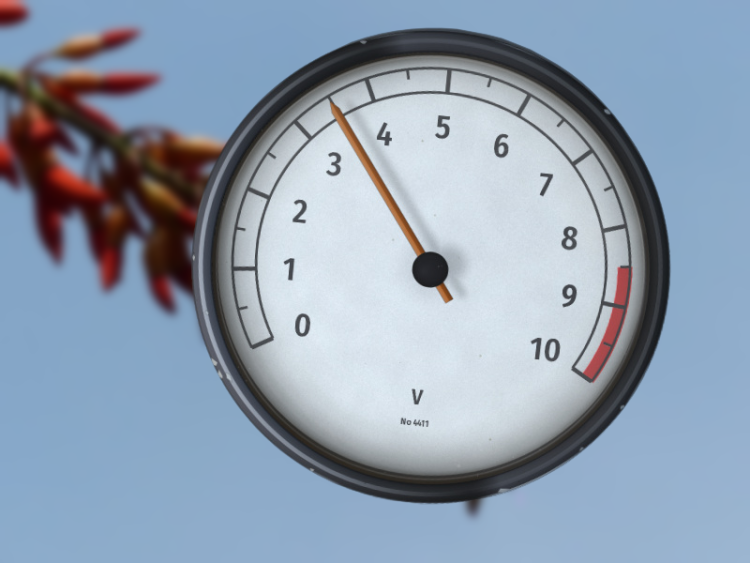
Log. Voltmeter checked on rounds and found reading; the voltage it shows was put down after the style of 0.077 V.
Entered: 3.5 V
